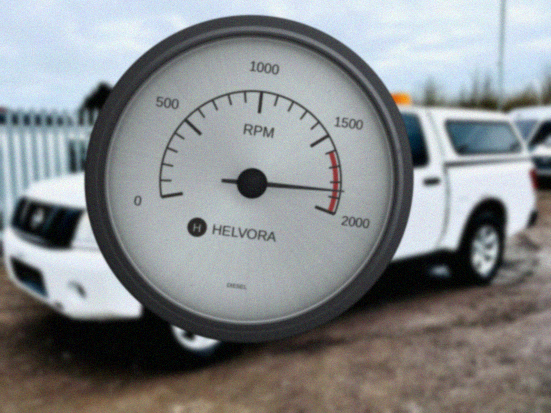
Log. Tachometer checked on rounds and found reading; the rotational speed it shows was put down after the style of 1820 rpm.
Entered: 1850 rpm
